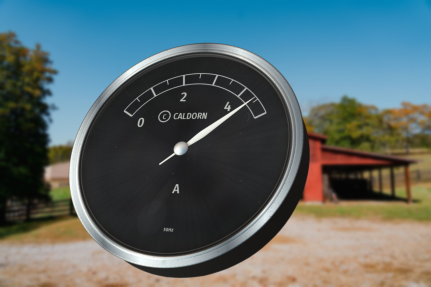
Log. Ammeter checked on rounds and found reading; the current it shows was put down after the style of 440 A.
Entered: 4.5 A
